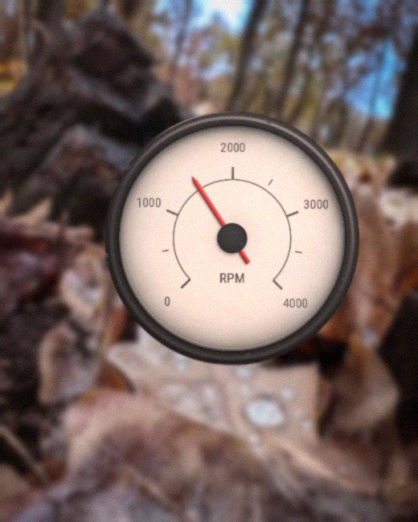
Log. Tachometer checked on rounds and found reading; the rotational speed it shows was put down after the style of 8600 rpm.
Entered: 1500 rpm
